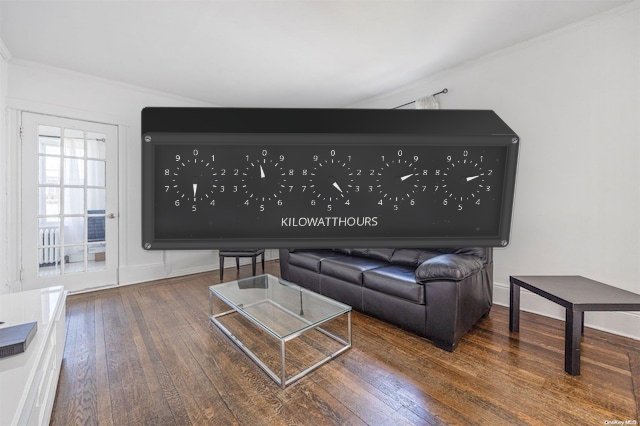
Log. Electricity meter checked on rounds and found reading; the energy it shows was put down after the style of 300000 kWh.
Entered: 50382 kWh
